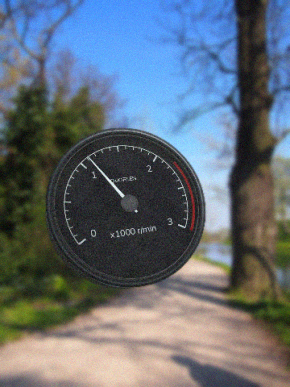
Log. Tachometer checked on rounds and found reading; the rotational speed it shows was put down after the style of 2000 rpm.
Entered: 1100 rpm
